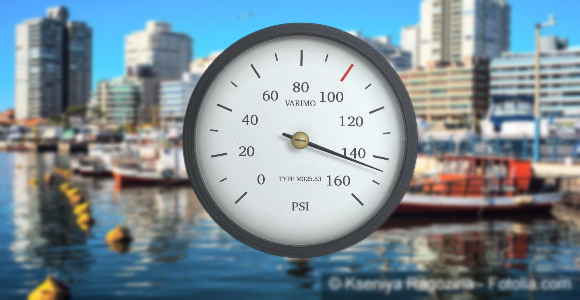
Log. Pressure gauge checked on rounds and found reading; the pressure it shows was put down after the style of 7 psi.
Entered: 145 psi
